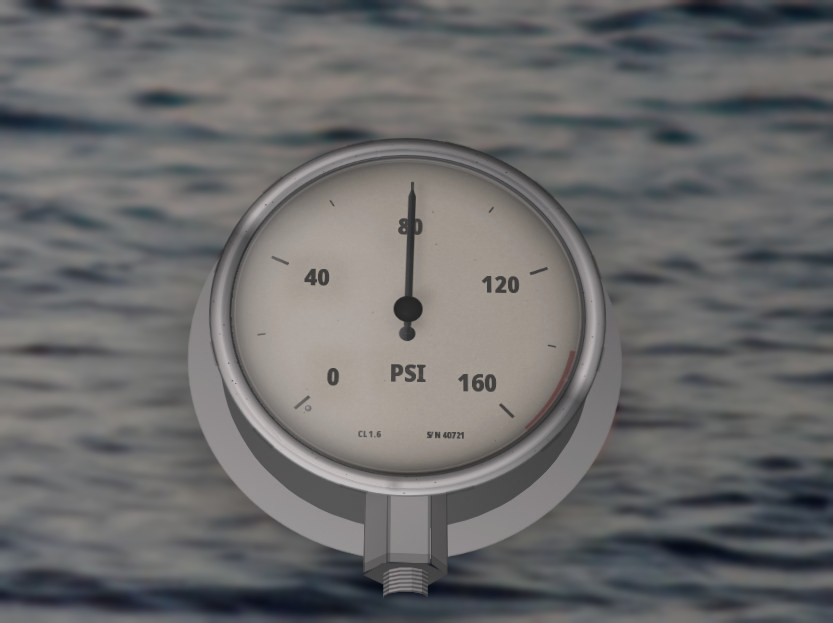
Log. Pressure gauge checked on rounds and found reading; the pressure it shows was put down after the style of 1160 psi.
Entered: 80 psi
